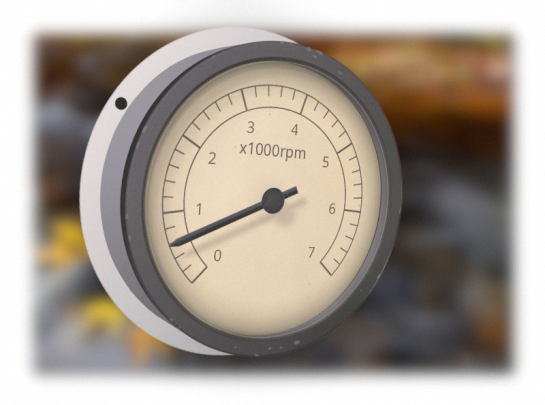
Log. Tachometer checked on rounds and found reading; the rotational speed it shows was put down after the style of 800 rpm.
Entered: 600 rpm
